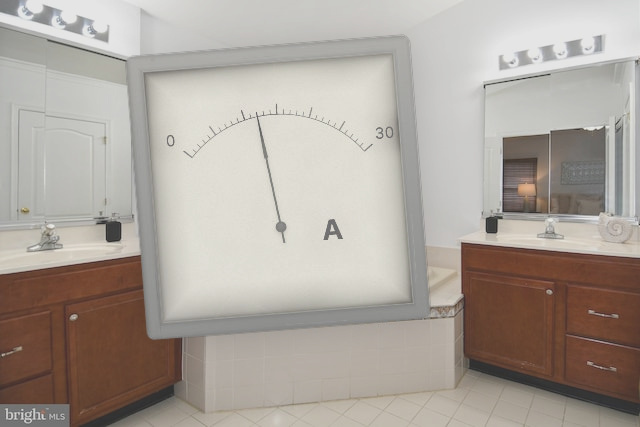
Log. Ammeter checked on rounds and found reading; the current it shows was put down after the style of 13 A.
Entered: 12 A
